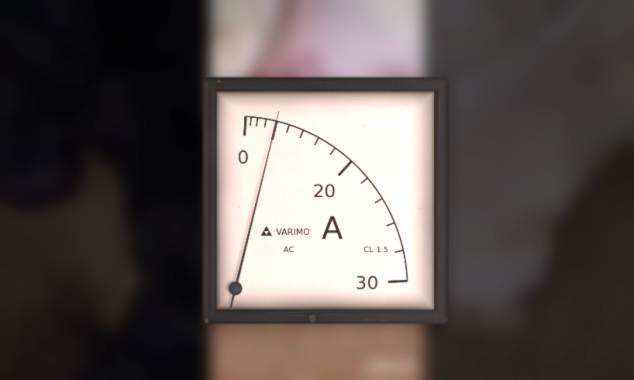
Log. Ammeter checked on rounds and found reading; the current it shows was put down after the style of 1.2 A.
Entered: 10 A
